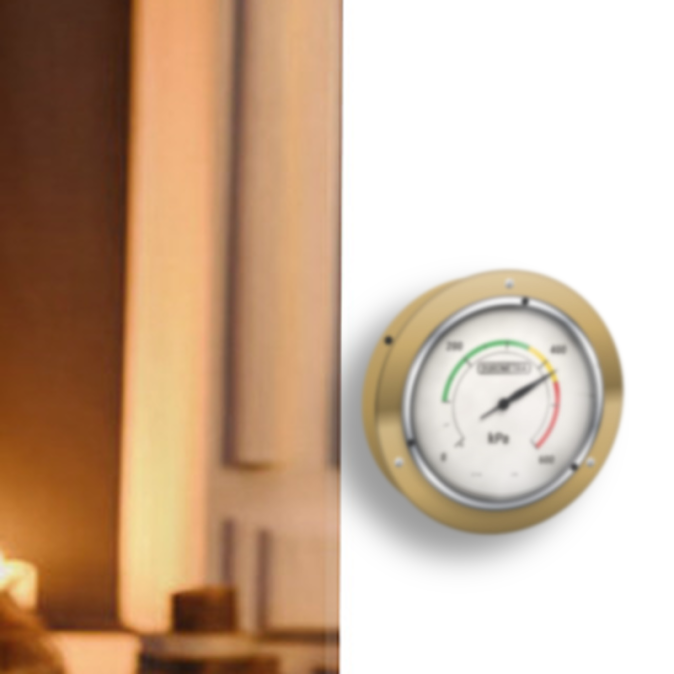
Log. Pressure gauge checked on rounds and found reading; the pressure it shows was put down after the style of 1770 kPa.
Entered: 425 kPa
